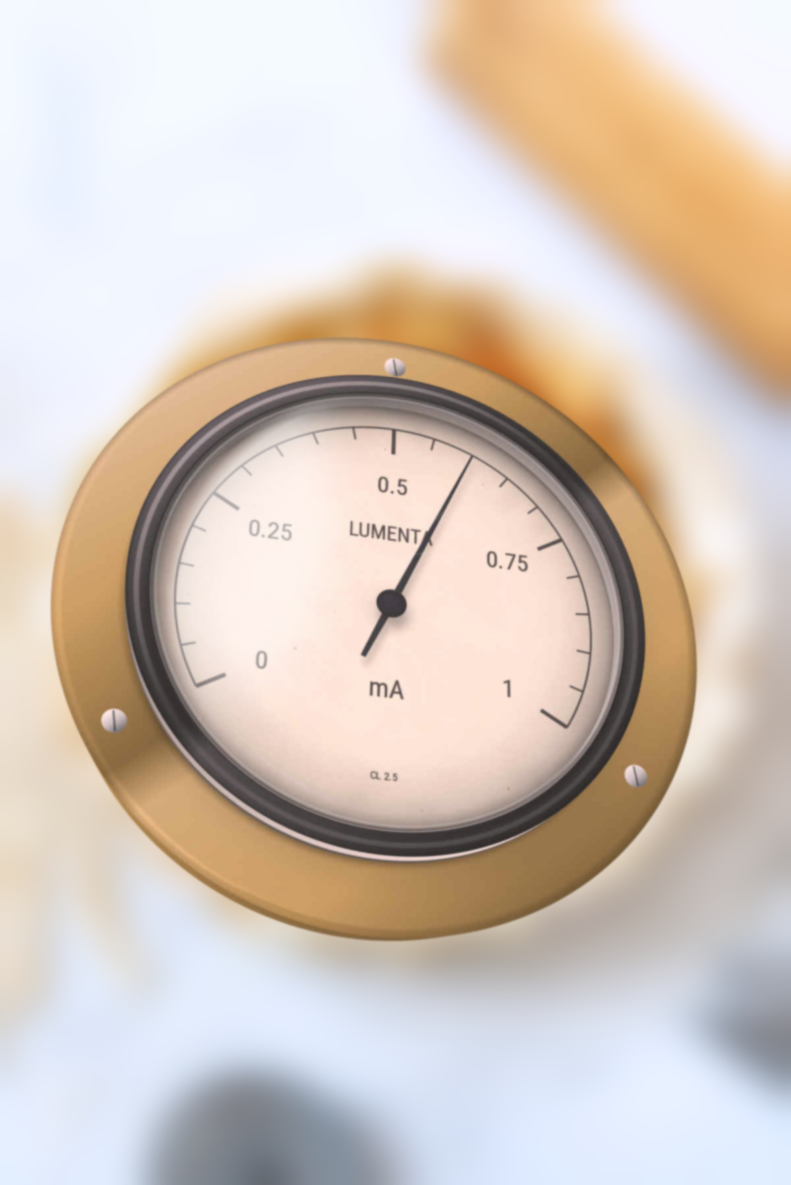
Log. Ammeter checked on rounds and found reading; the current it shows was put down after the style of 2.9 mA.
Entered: 0.6 mA
